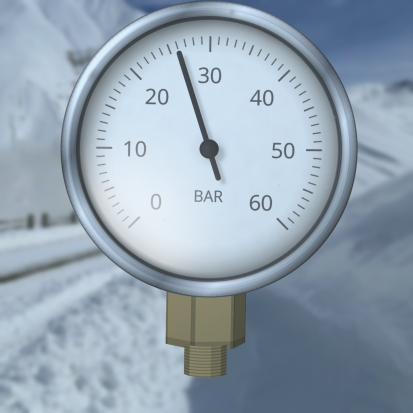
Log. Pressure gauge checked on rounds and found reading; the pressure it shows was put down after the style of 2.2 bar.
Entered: 26 bar
